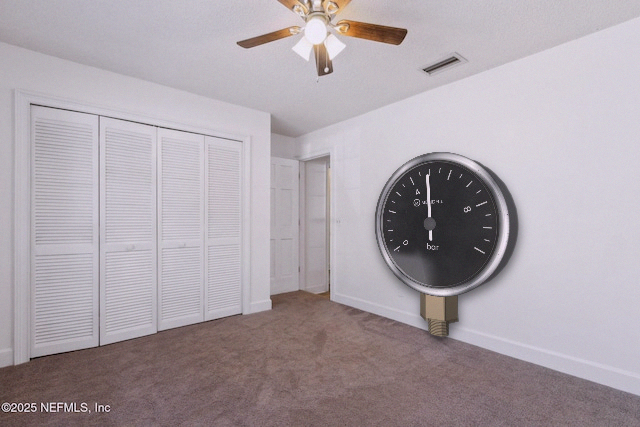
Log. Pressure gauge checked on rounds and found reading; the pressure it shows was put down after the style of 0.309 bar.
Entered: 5 bar
